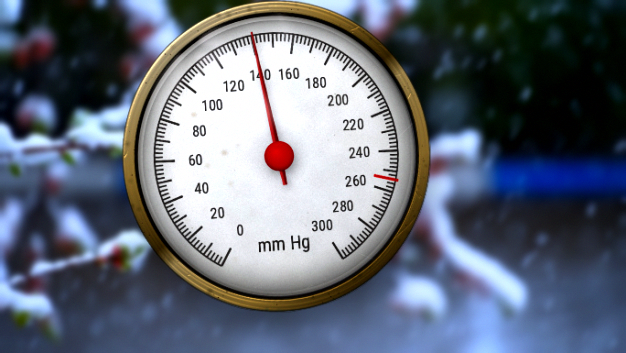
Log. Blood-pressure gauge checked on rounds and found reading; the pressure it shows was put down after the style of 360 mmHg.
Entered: 140 mmHg
